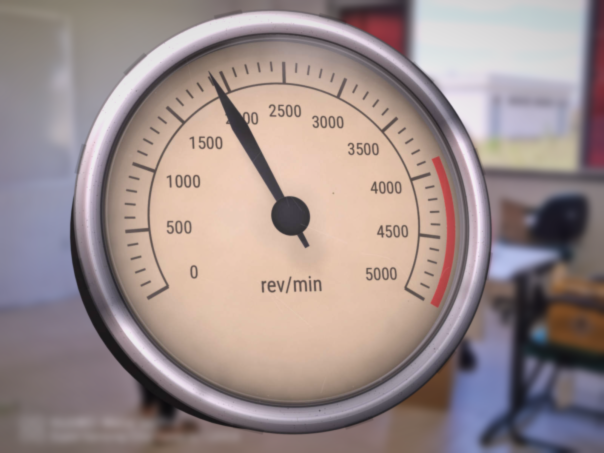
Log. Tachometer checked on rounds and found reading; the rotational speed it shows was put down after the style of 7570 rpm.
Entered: 1900 rpm
